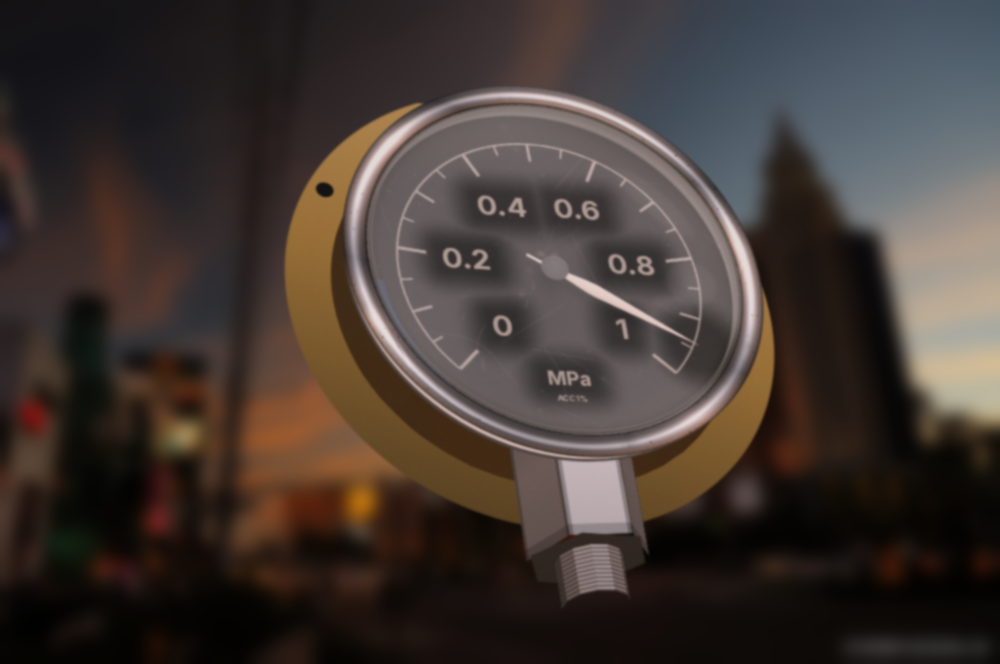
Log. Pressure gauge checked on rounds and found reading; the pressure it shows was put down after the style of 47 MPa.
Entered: 0.95 MPa
